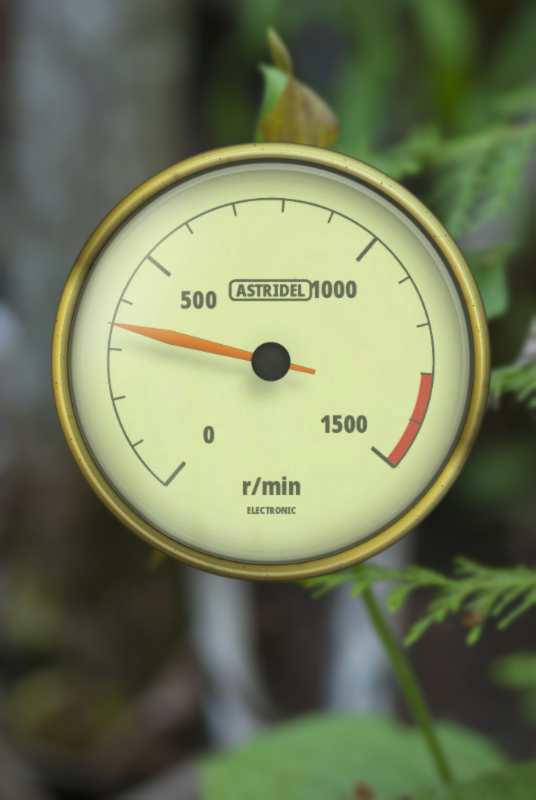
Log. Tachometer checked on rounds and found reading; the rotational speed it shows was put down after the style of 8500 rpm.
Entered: 350 rpm
